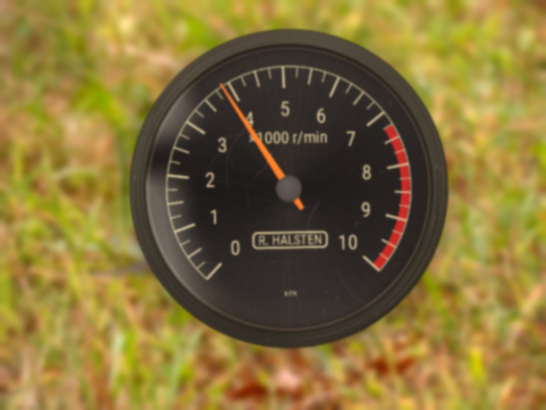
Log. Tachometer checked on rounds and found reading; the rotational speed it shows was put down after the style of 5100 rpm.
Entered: 3875 rpm
